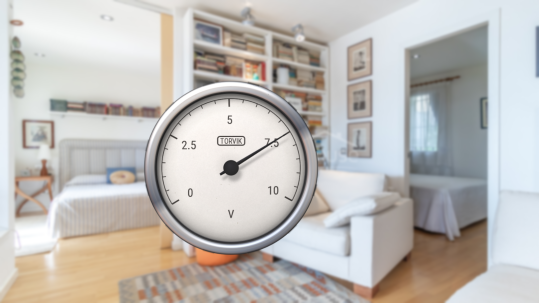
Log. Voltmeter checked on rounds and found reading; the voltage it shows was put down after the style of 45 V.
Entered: 7.5 V
